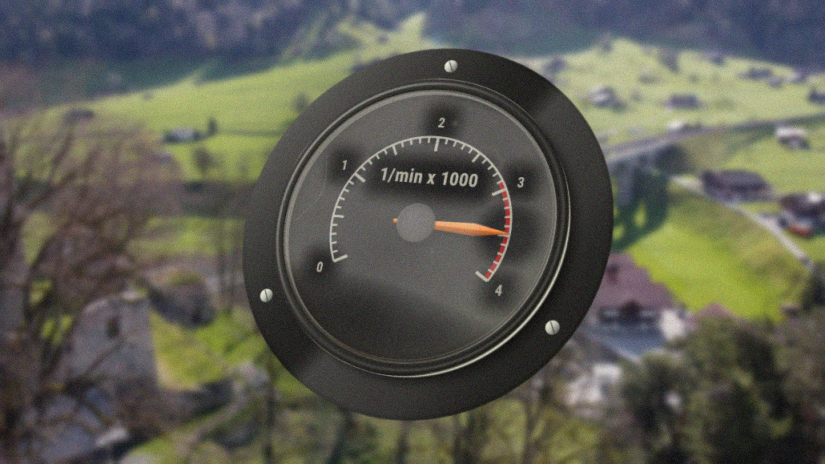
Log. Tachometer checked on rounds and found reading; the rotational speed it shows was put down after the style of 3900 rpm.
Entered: 3500 rpm
